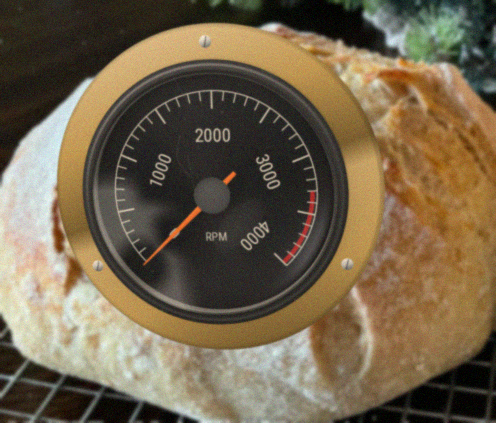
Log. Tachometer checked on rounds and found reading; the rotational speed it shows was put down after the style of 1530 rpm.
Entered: 0 rpm
